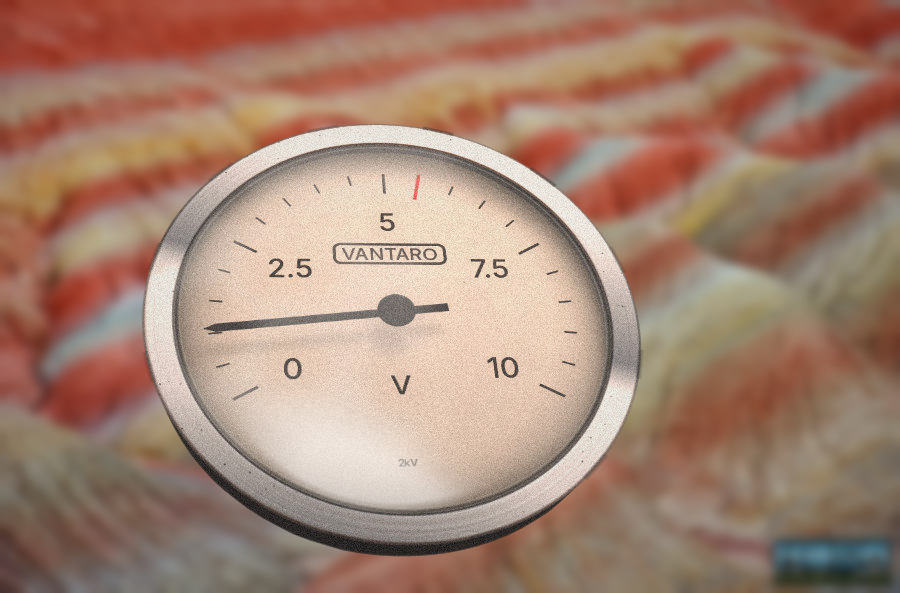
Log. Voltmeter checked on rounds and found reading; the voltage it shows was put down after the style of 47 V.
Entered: 1 V
